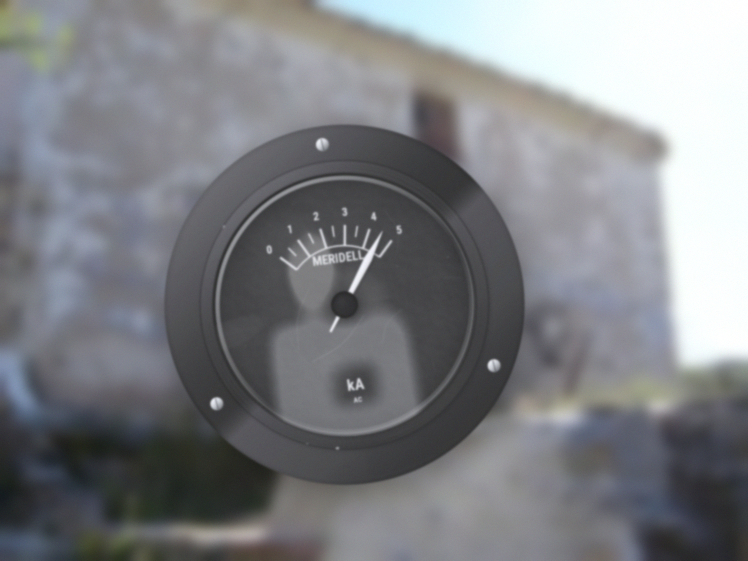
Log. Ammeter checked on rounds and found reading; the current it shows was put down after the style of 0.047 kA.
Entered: 4.5 kA
